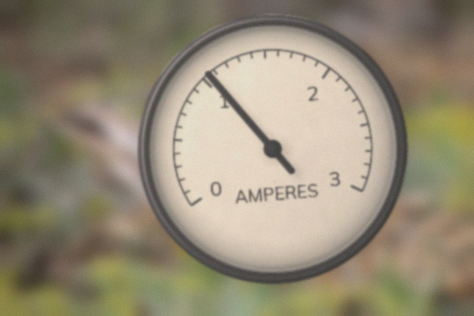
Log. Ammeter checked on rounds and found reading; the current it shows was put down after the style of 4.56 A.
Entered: 1.05 A
